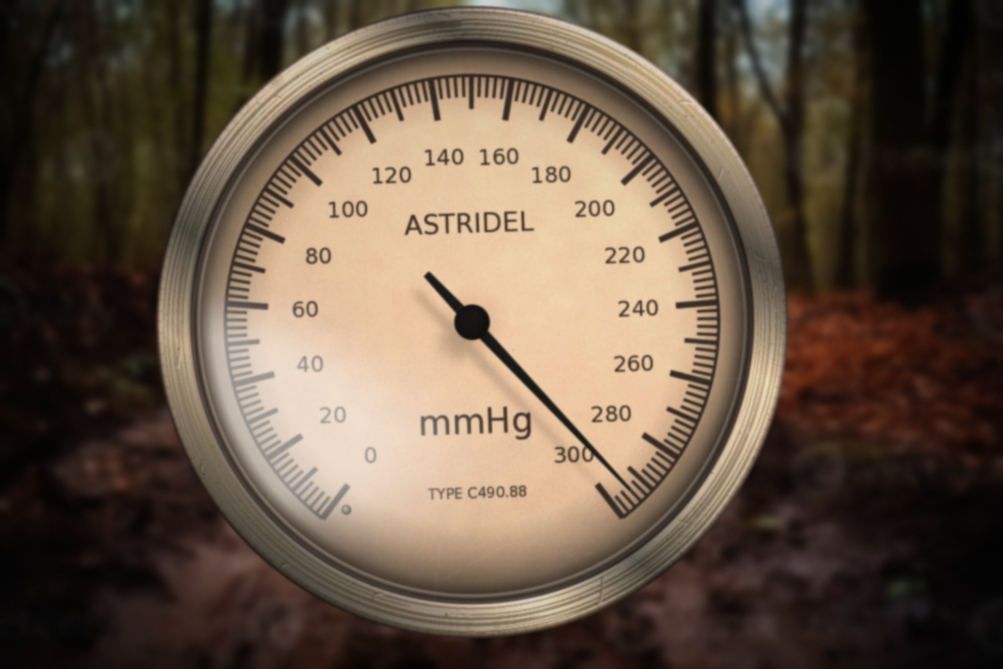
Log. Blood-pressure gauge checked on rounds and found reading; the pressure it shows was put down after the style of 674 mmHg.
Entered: 294 mmHg
